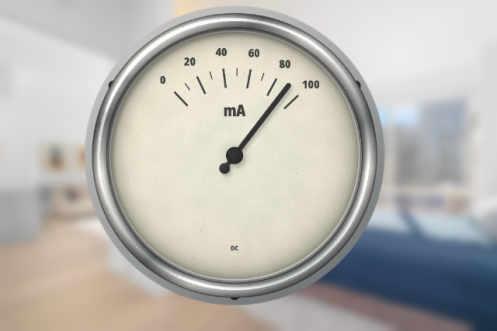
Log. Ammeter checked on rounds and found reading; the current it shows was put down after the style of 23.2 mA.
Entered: 90 mA
